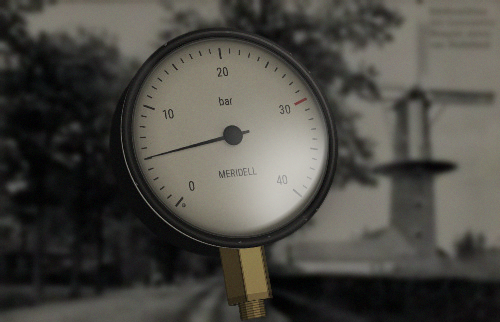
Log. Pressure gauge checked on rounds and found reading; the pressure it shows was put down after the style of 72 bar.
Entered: 5 bar
